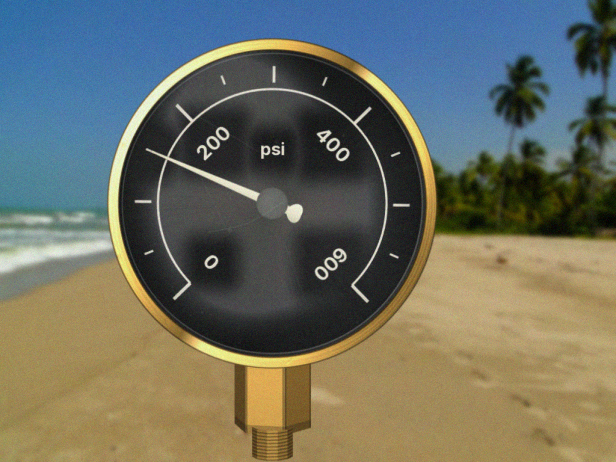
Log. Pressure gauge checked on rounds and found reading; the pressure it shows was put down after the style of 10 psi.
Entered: 150 psi
